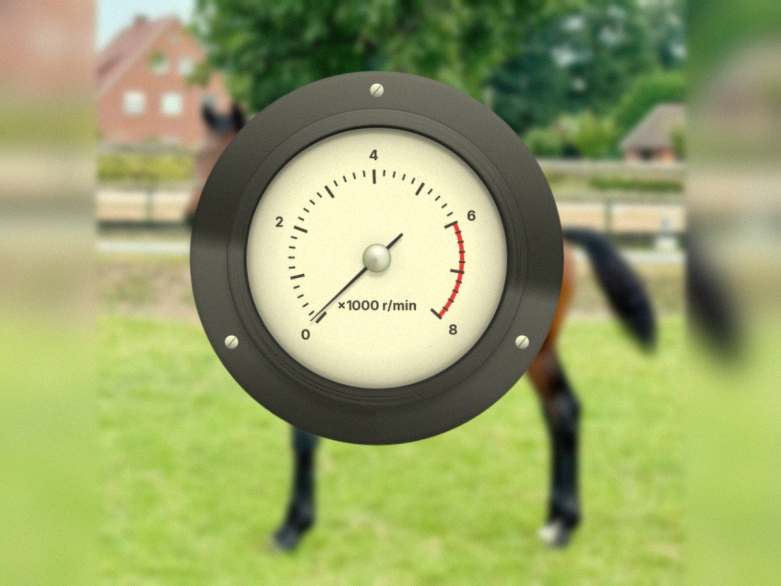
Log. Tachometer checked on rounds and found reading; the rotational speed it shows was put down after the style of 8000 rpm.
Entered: 100 rpm
